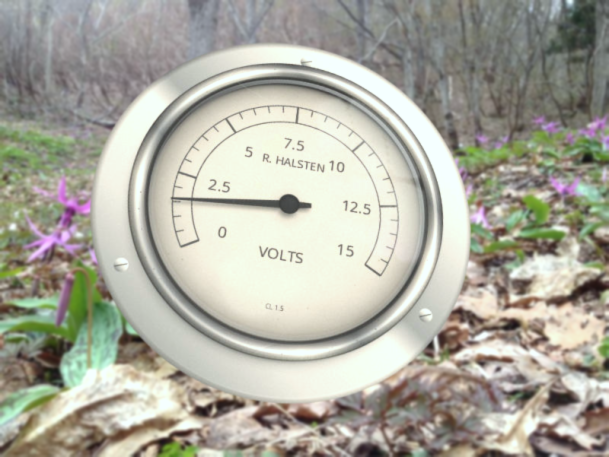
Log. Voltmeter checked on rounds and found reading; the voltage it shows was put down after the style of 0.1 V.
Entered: 1.5 V
